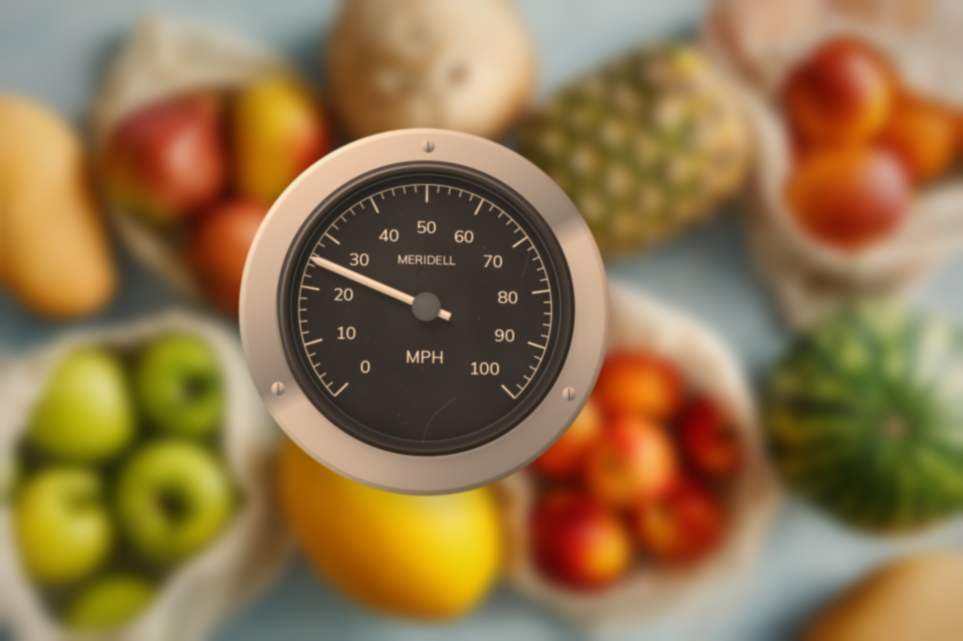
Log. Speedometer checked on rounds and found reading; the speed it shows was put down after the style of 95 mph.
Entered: 25 mph
